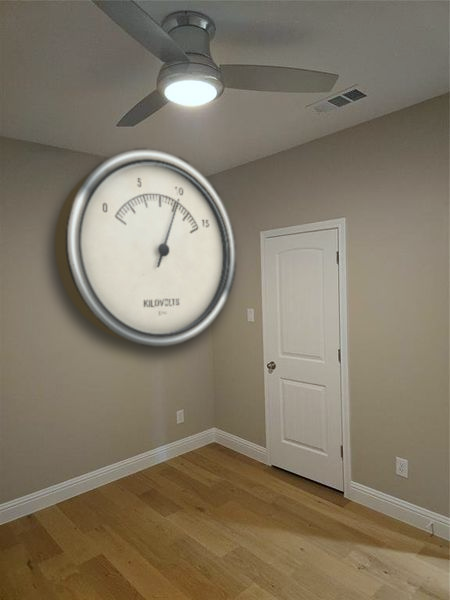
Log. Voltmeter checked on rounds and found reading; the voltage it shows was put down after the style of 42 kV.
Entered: 10 kV
